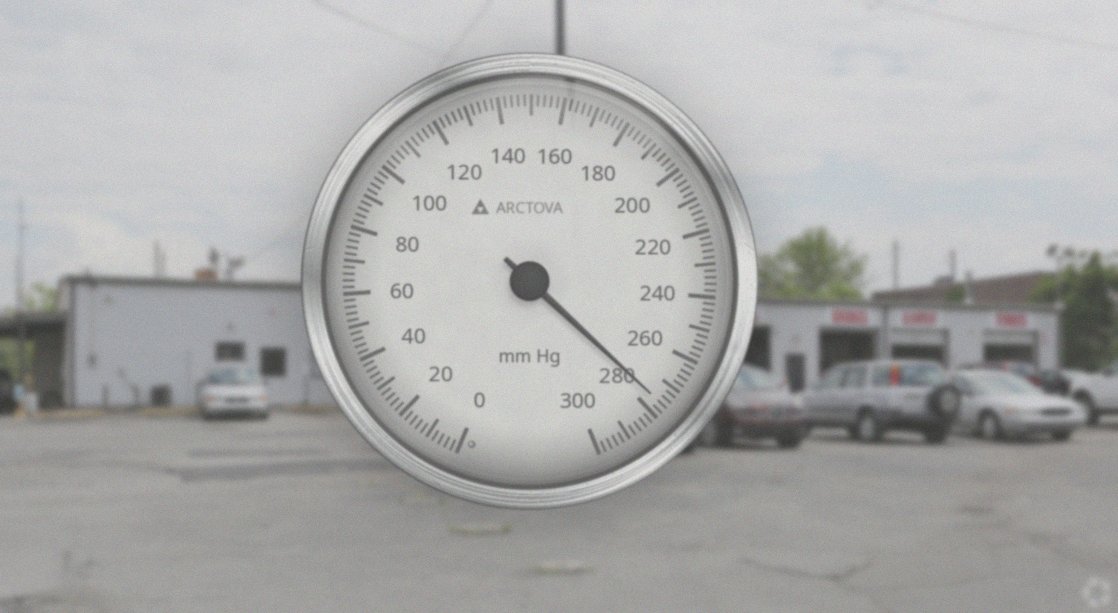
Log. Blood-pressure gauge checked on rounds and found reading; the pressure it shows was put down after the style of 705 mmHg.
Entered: 276 mmHg
